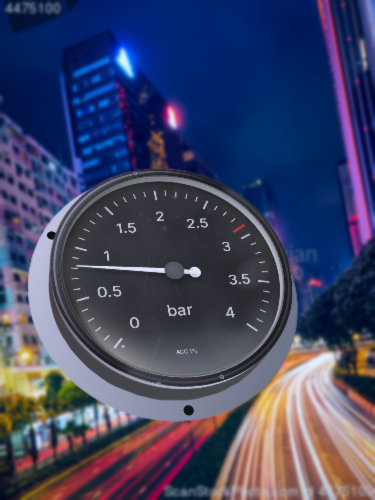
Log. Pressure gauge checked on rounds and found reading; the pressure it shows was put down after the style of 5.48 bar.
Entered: 0.8 bar
